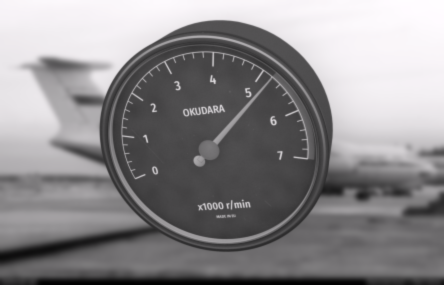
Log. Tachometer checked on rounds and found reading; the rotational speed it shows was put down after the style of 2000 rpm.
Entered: 5200 rpm
